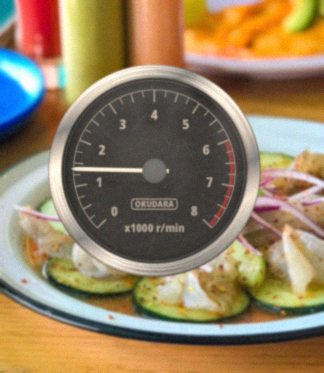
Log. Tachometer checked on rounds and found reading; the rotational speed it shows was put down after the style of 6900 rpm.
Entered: 1375 rpm
